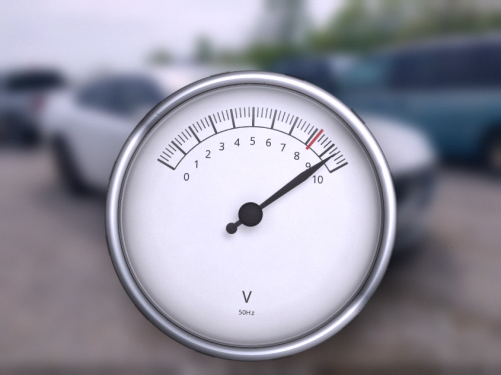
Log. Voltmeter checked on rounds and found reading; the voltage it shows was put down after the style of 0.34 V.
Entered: 9.4 V
